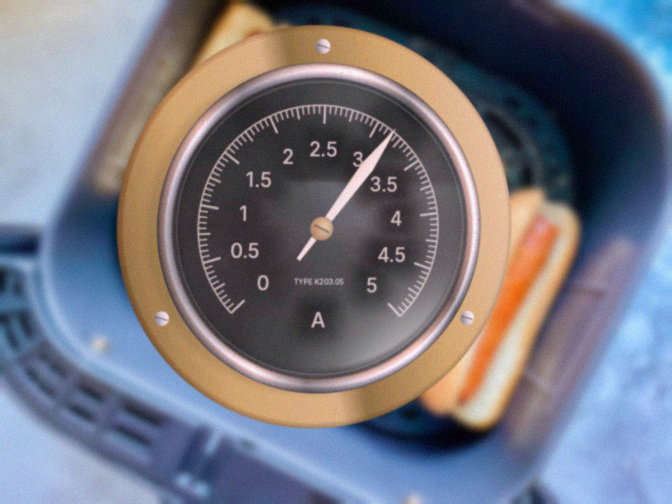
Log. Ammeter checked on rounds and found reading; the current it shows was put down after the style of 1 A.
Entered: 3.15 A
